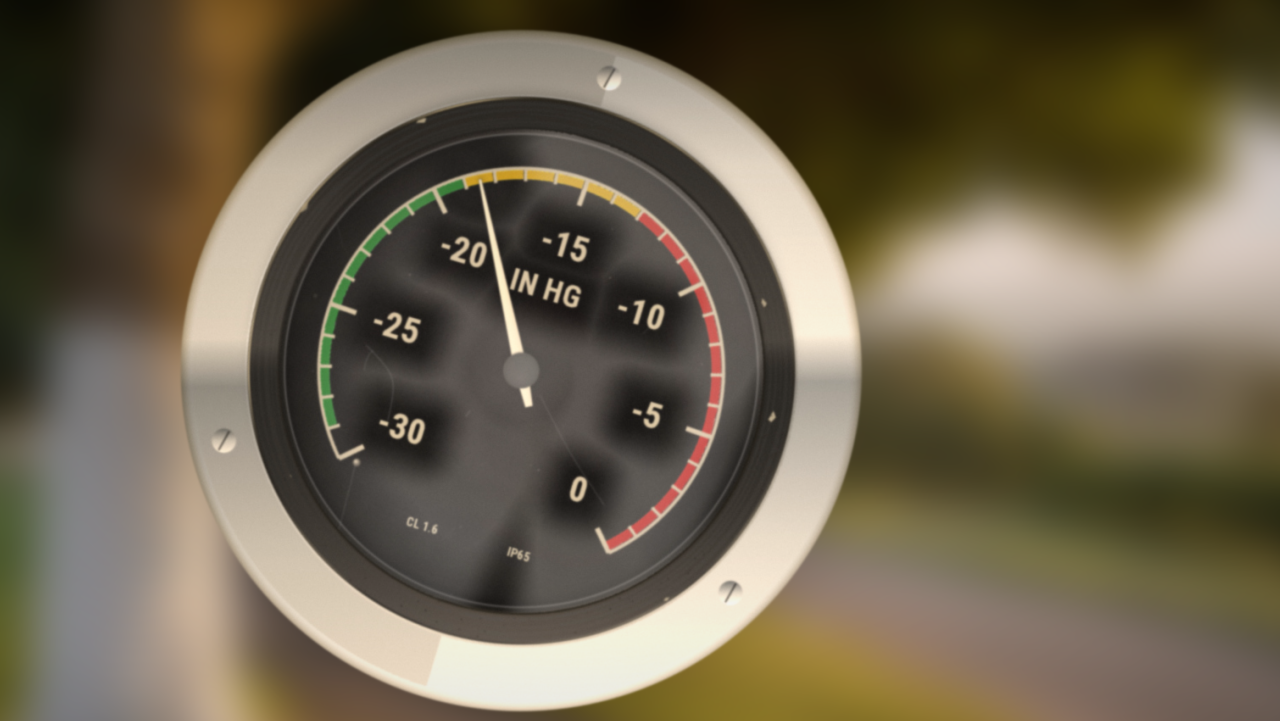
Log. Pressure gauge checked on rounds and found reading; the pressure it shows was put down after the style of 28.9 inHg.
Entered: -18.5 inHg
